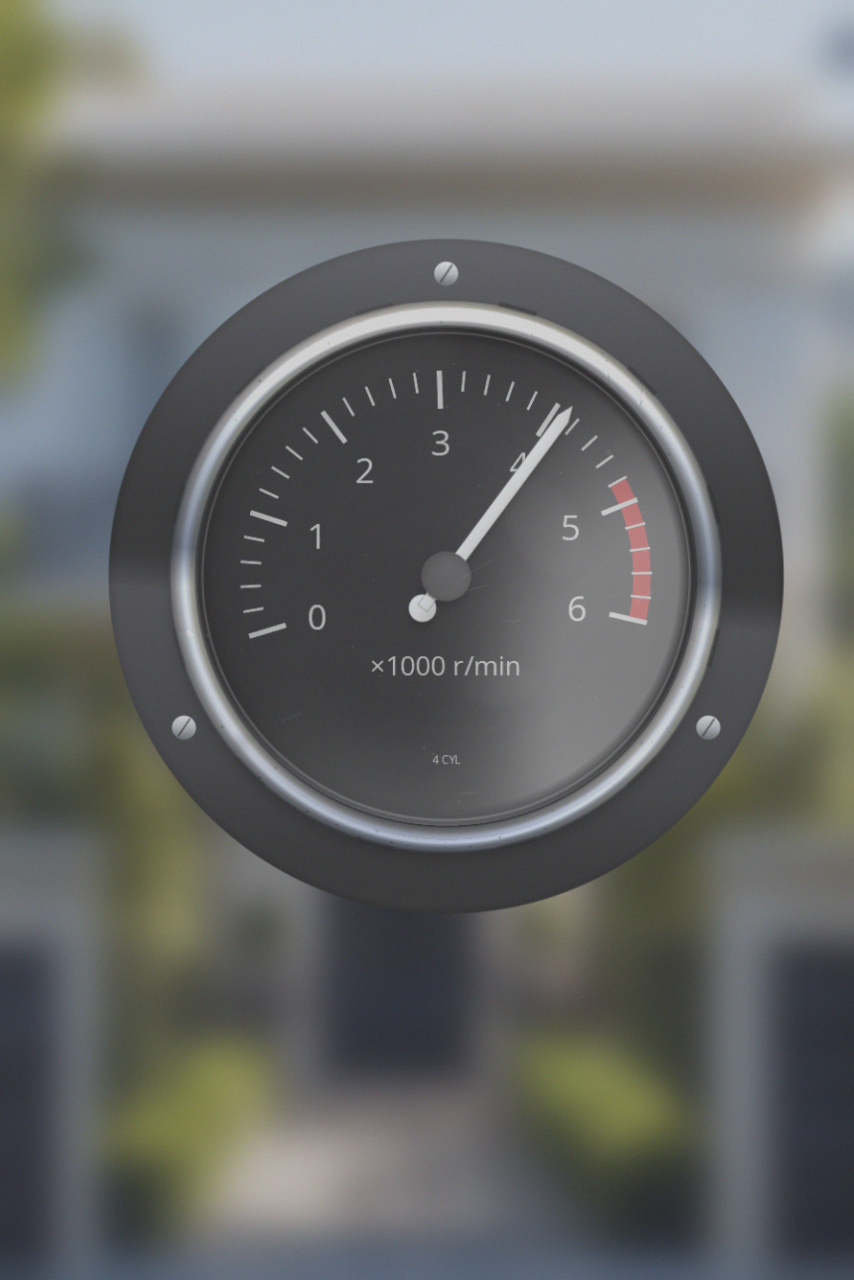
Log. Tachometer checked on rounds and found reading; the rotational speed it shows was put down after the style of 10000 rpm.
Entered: 4100 rpm
